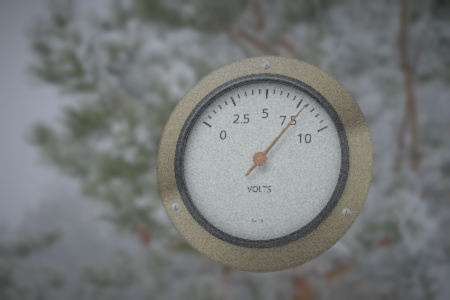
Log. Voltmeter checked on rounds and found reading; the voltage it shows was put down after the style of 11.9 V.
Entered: 8 V
